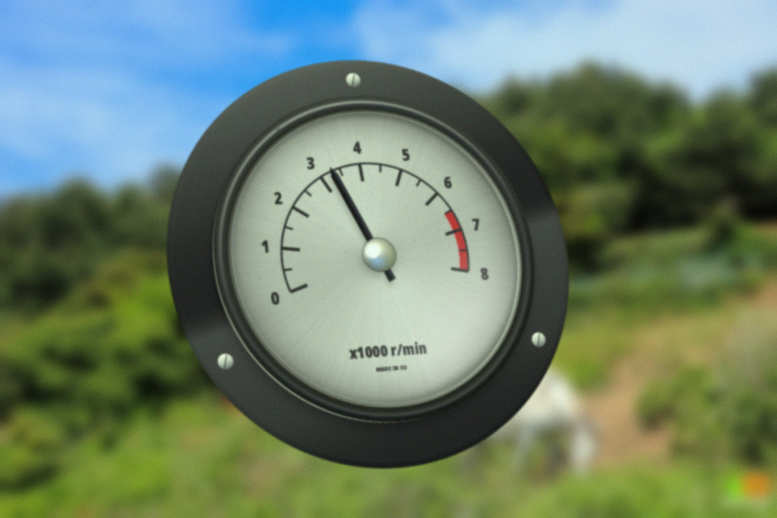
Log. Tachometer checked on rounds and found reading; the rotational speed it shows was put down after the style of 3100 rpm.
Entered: 3250 rpm
